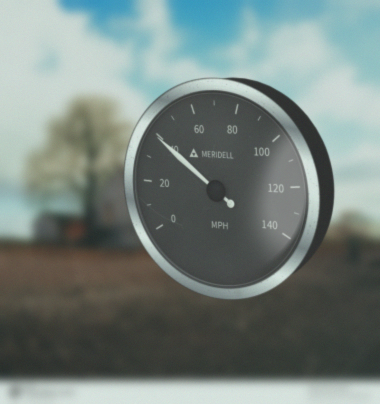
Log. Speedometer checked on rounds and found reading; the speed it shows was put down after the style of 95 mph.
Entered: 40 mph
